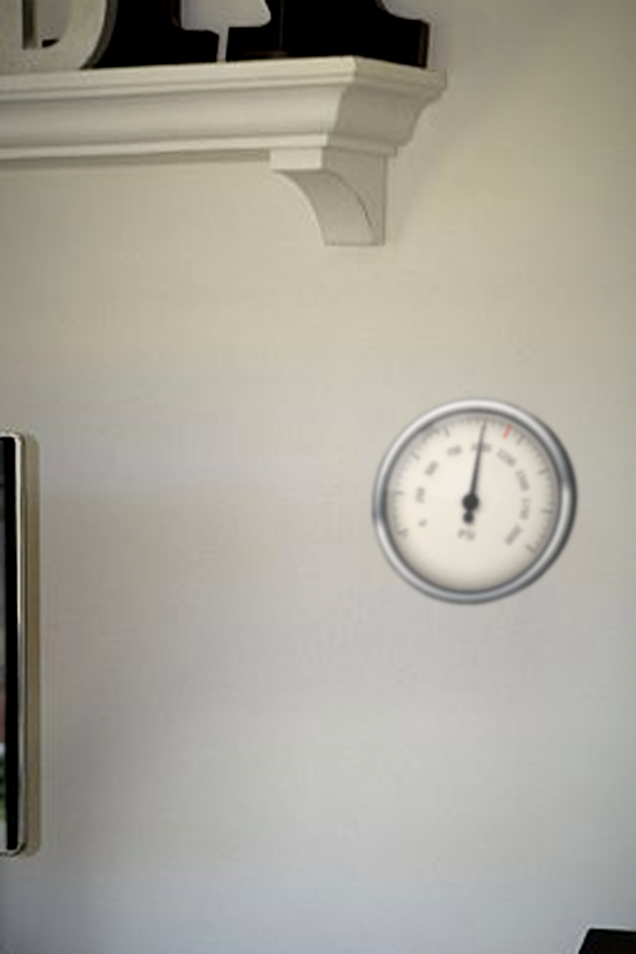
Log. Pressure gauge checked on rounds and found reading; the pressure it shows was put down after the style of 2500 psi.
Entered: 1000 psi
